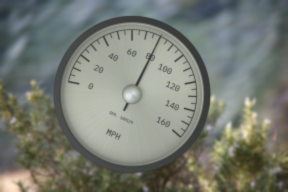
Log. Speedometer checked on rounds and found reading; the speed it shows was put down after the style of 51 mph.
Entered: 80 mph
